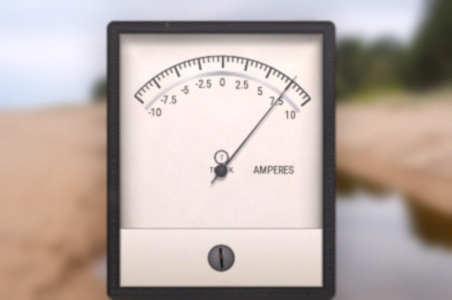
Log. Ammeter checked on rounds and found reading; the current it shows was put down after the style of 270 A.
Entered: 7.5 A
